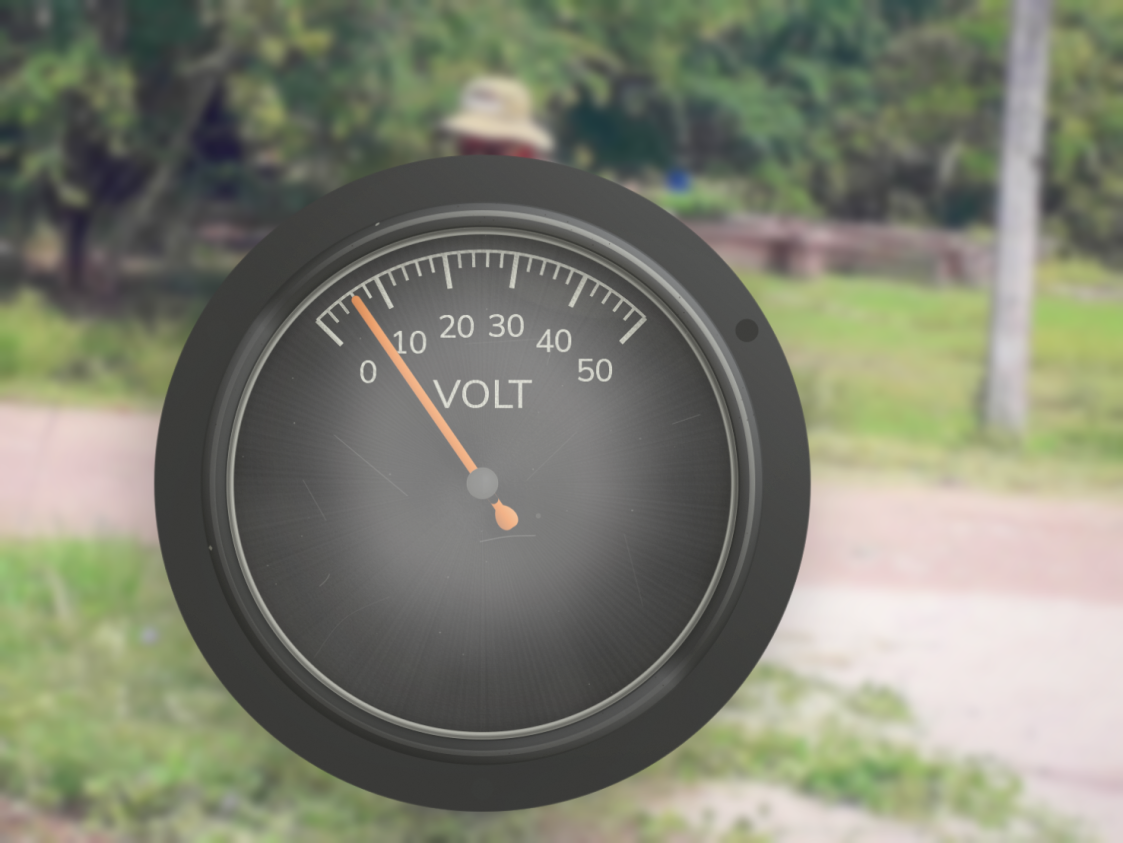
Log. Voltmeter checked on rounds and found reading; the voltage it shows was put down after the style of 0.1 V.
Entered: 6 V
